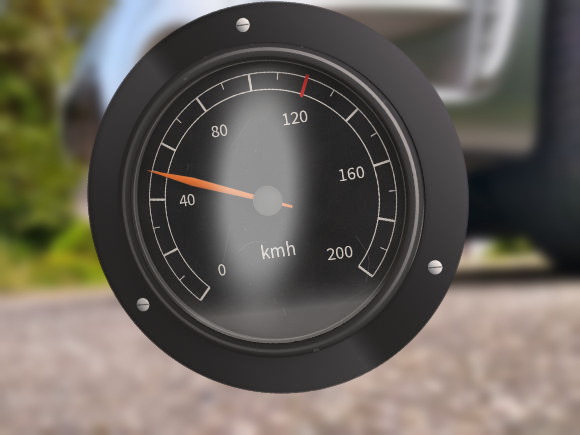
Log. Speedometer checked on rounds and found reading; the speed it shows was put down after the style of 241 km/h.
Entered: 50 km/h
